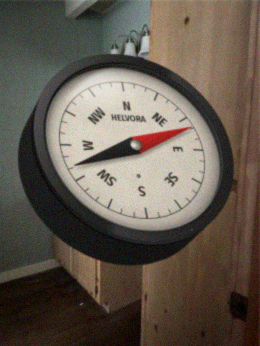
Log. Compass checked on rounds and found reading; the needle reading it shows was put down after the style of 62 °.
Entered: 70 °
